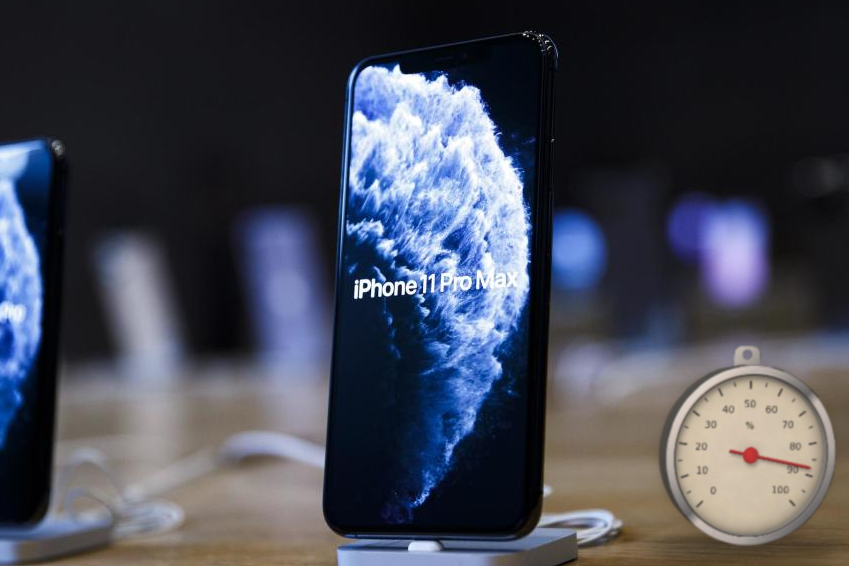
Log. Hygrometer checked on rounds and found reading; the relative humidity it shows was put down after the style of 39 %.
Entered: 87.5 %
